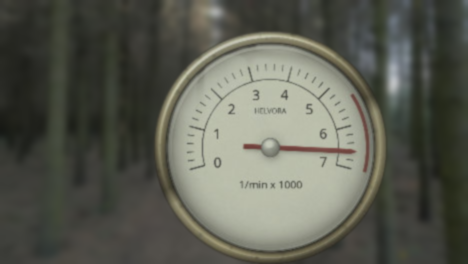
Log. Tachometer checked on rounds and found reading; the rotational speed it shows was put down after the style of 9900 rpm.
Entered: 6600 rpm
